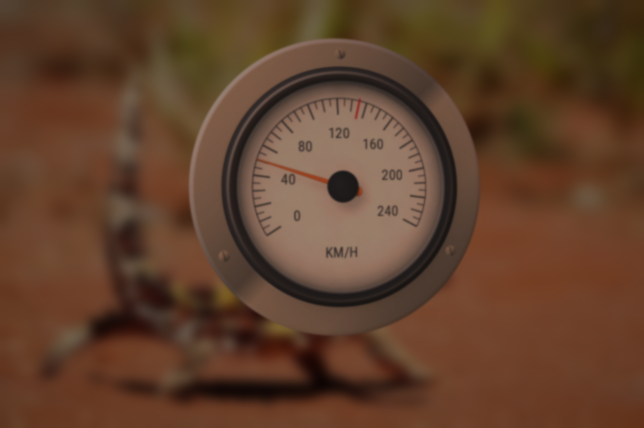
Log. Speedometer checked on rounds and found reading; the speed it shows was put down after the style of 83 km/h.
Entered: 50 km/h
